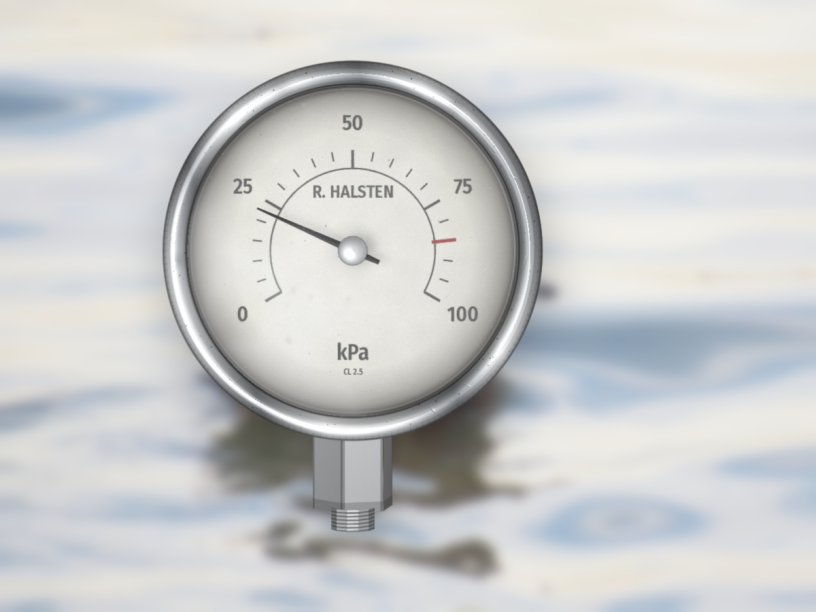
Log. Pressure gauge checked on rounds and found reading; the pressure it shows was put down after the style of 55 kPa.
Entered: 22.5 kPa
